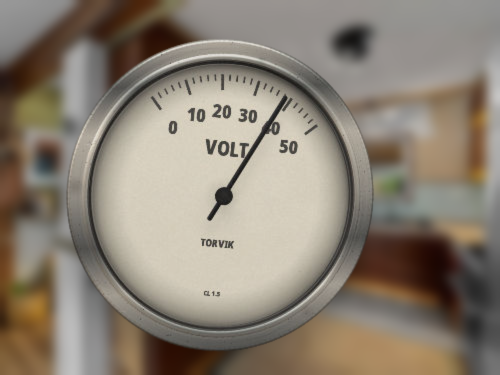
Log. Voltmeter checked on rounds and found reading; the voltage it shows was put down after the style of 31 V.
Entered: 38 V
